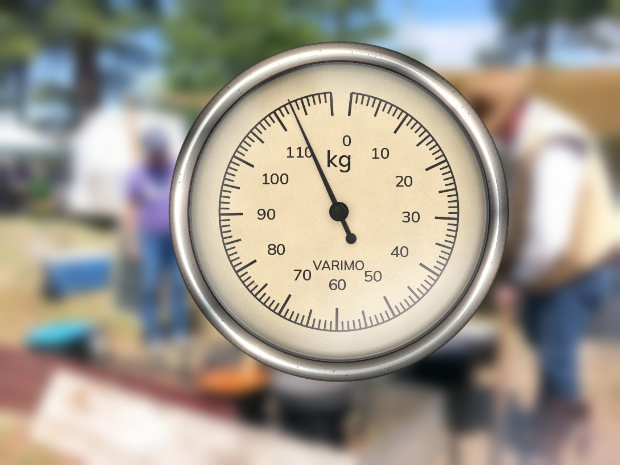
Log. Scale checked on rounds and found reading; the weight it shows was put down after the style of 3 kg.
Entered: 113 kg
